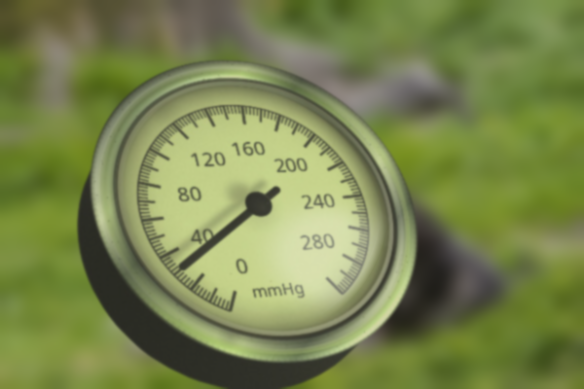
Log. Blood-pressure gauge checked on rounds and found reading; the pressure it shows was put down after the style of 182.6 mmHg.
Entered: 30 mmHg
